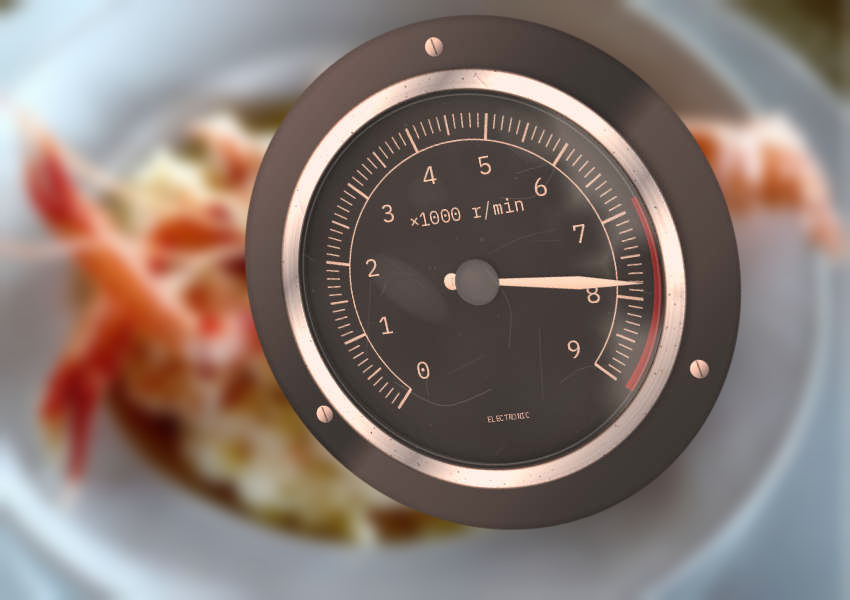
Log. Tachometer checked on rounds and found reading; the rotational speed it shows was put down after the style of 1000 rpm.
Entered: 7800 rpm
